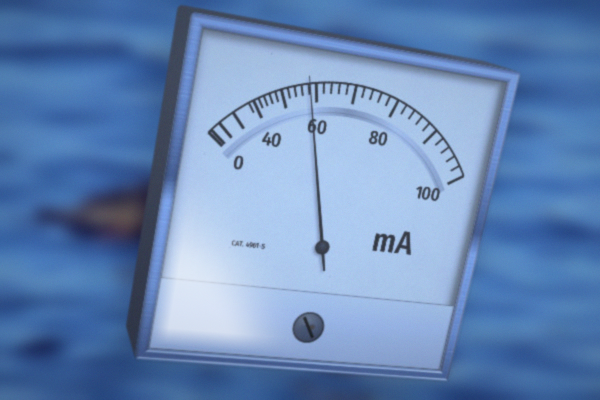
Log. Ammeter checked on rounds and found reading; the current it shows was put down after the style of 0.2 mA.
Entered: 58 mA
